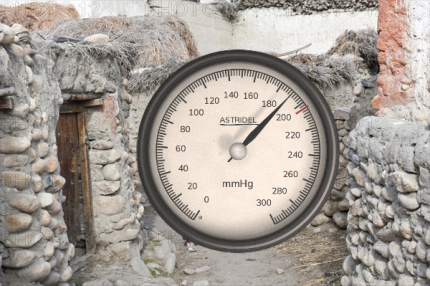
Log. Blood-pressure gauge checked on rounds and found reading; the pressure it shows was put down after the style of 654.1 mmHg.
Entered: 190 mmHg
